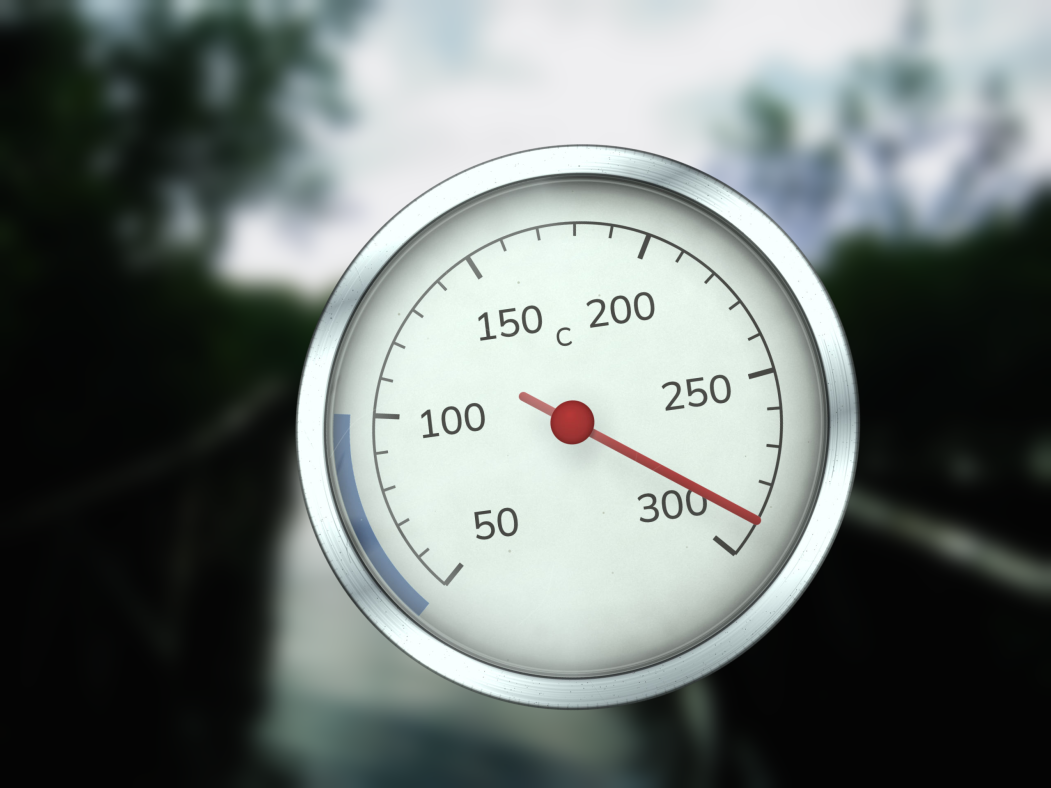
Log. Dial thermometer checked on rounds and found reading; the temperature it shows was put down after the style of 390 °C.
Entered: 290 °C
